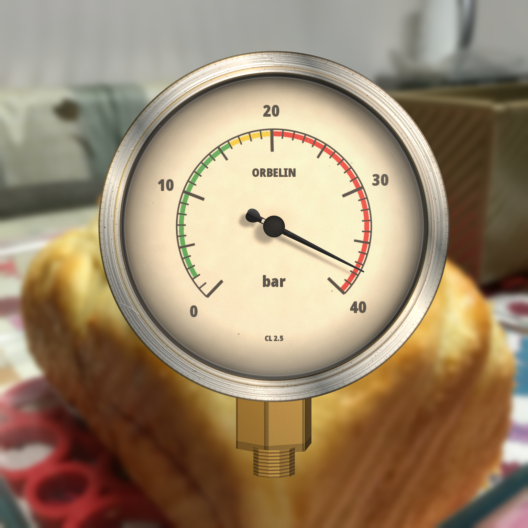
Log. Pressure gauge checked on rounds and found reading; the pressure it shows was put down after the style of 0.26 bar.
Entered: 37.5 bar
